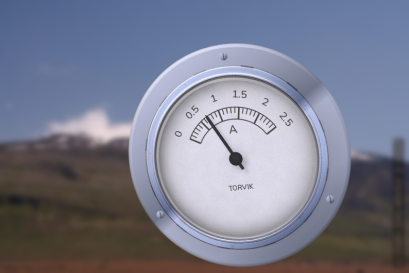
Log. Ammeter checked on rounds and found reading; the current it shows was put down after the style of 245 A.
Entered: 0.7 A
